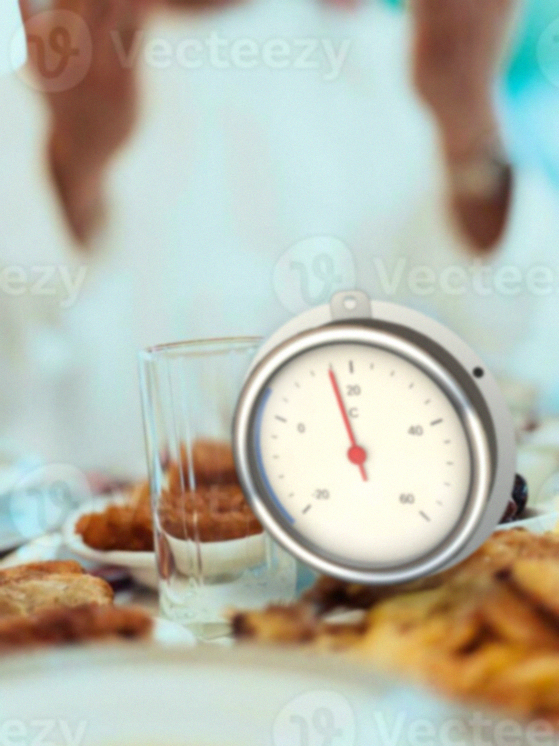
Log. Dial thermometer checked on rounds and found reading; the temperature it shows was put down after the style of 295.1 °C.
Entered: 16 °C
